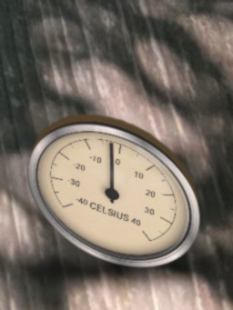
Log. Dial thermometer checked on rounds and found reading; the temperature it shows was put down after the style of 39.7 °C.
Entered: -2.5 °C
